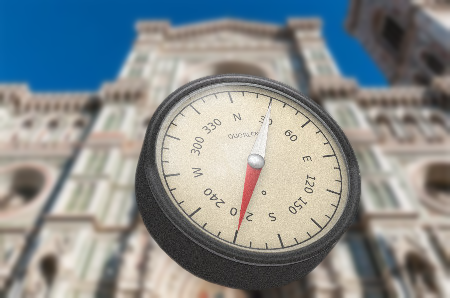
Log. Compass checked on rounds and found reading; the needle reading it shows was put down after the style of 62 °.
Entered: 210 °
